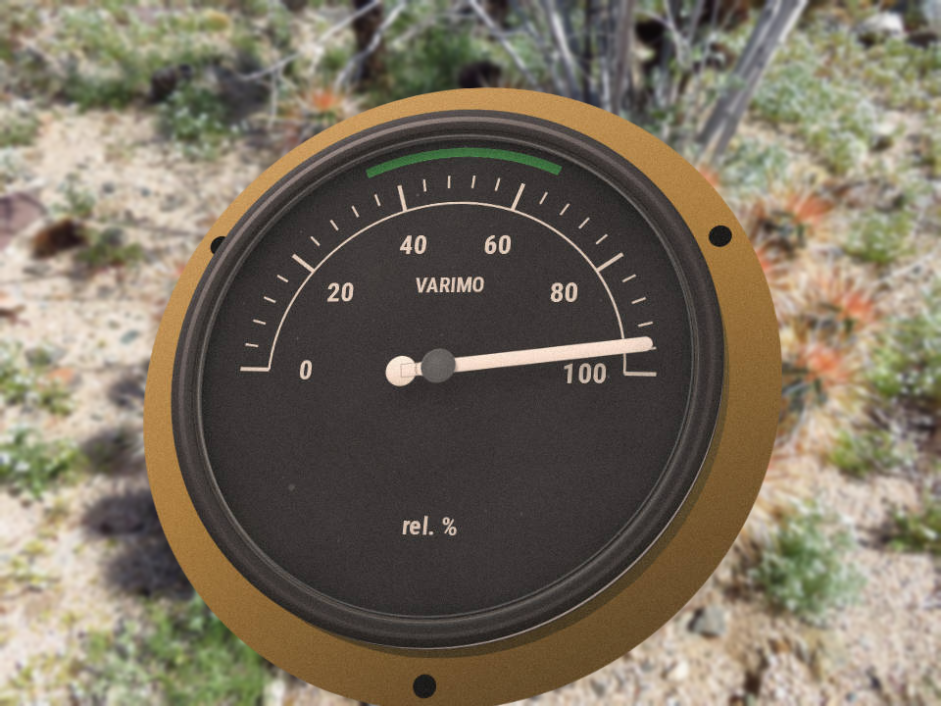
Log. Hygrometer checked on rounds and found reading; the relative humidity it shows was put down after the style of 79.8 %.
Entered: 96 %
